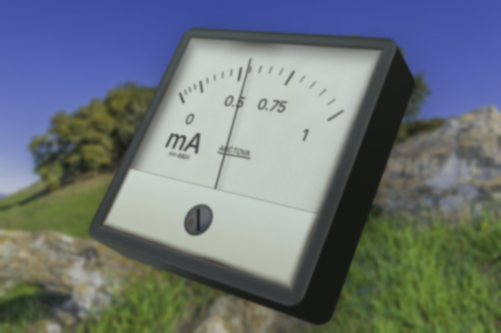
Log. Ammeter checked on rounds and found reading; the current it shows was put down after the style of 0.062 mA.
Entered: 0.55 mA
